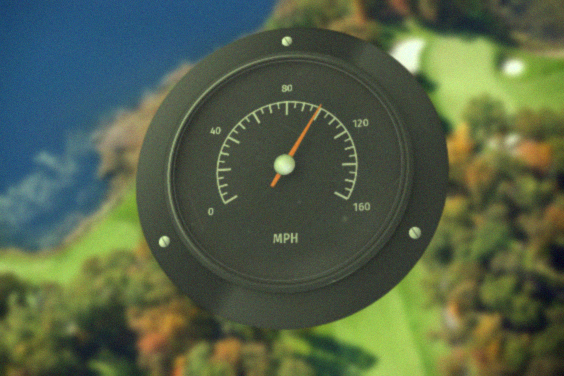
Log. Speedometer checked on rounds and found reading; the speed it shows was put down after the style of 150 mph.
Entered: 100 mph
